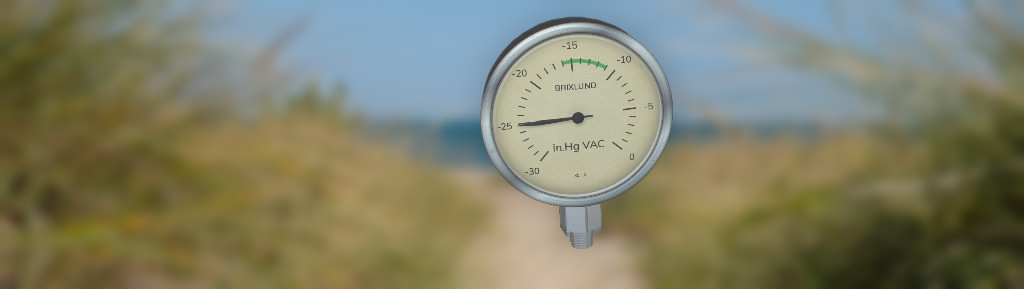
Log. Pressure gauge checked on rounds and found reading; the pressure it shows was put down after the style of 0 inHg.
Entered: -25 inHg
